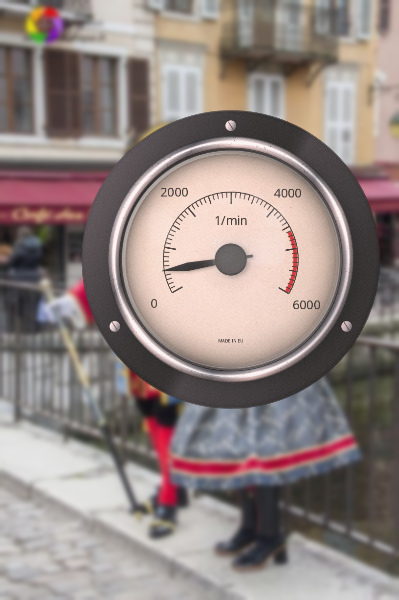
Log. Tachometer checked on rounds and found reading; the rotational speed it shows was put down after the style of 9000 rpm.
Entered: 500 rpm
